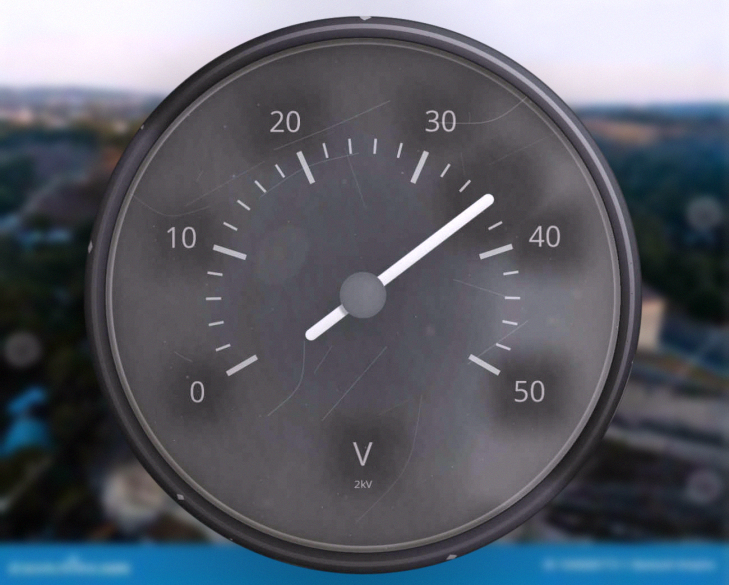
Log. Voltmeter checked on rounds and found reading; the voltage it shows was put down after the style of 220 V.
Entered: 36 V
